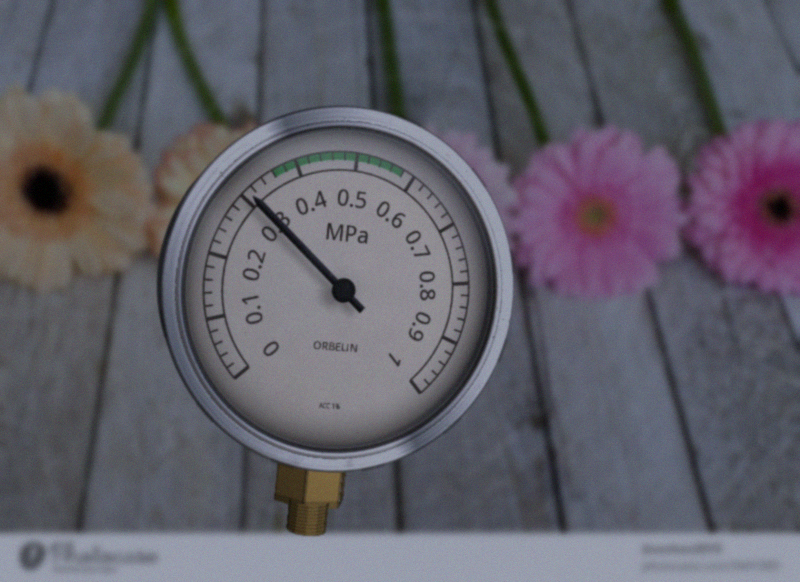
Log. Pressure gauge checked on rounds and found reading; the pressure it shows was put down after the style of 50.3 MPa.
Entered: 0.31 MPa
